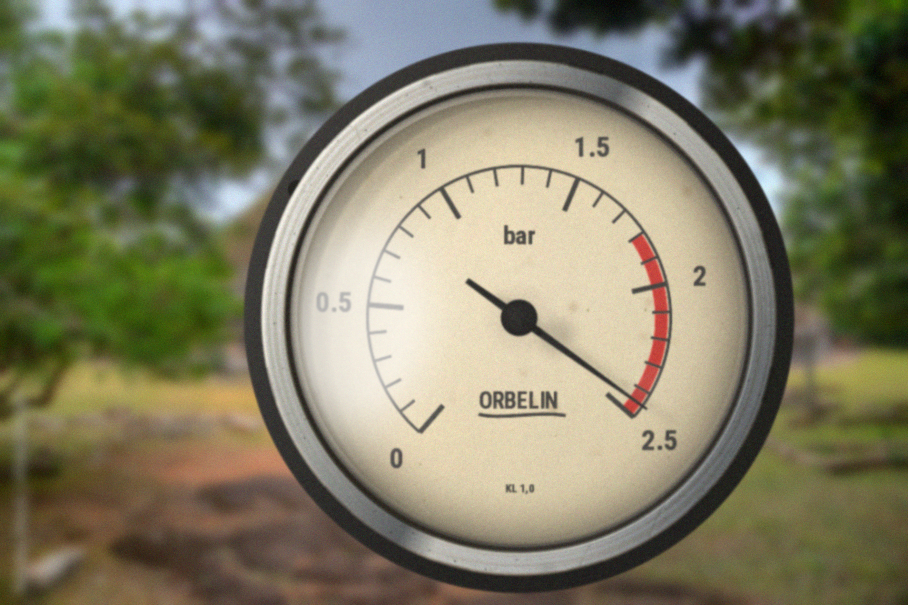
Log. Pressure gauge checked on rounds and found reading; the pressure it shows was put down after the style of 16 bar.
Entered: 2.45 bar
